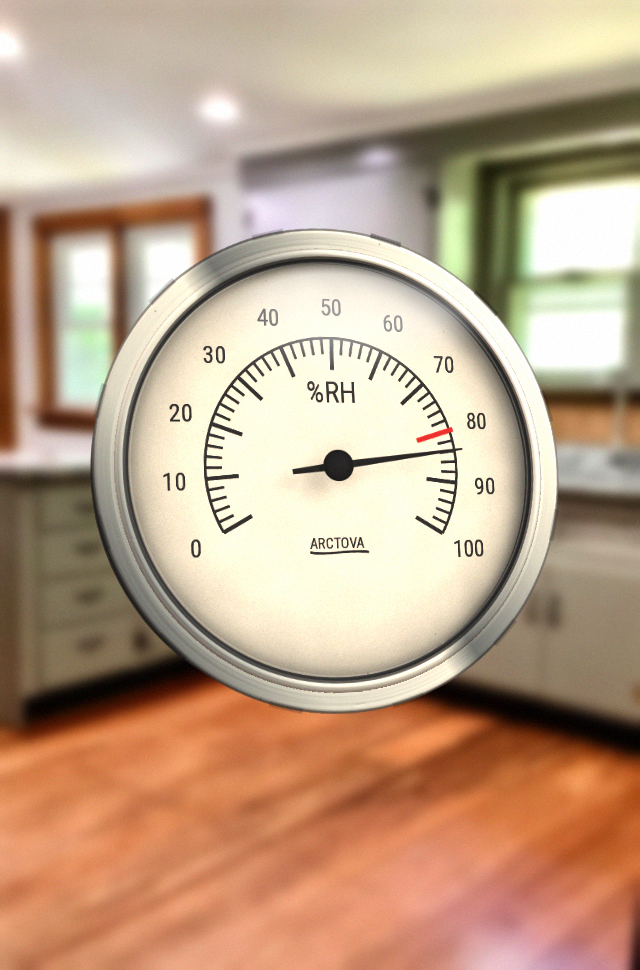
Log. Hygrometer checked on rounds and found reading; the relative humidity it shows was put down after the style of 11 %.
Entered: 84 %
